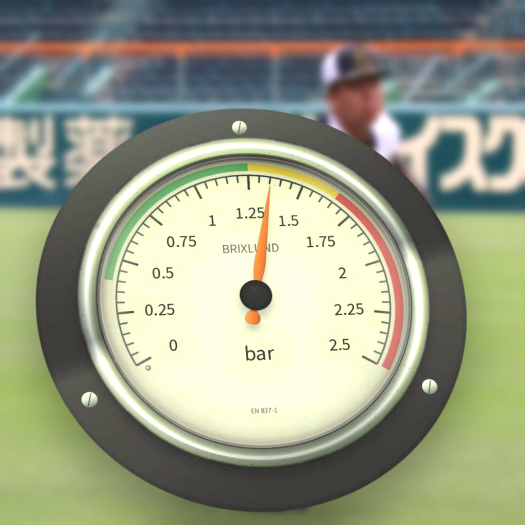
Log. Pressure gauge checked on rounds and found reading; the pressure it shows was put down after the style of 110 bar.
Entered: 1.35 bar
